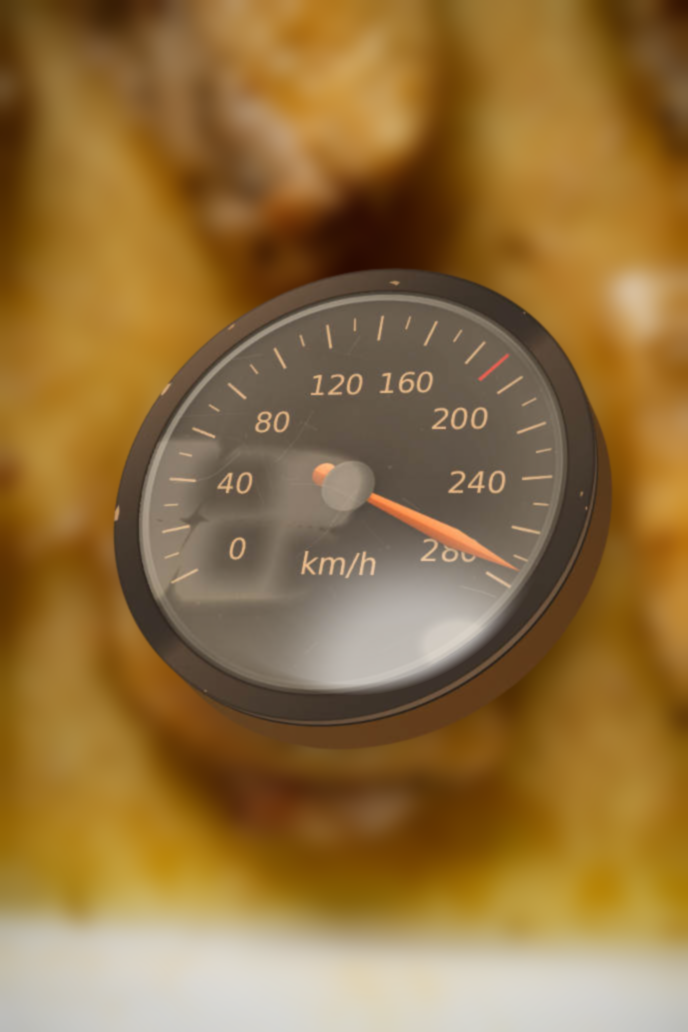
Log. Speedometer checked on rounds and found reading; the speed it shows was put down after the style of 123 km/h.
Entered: 275 km/h
